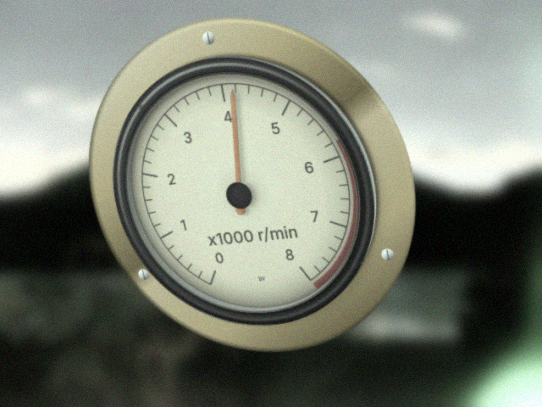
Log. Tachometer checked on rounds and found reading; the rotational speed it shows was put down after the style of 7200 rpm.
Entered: 4200 rpm
